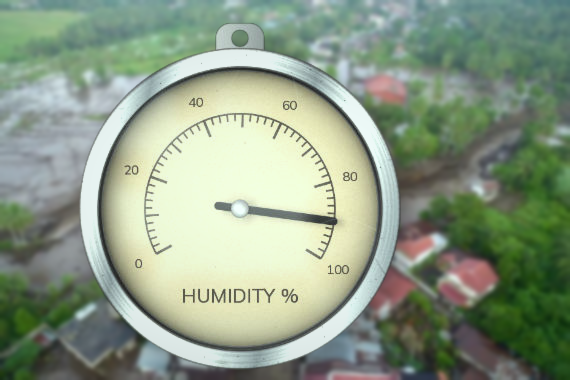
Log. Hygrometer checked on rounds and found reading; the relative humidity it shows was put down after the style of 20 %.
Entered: 90 %
